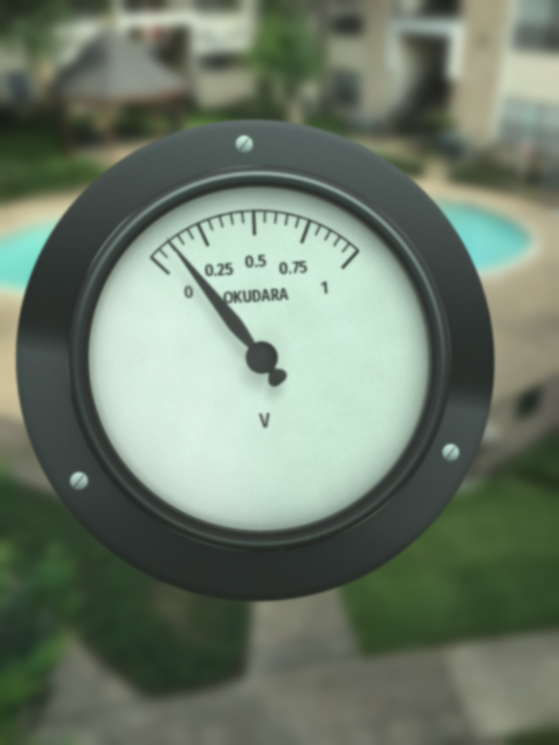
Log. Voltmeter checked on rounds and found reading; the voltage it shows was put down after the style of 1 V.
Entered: 0.1 V
